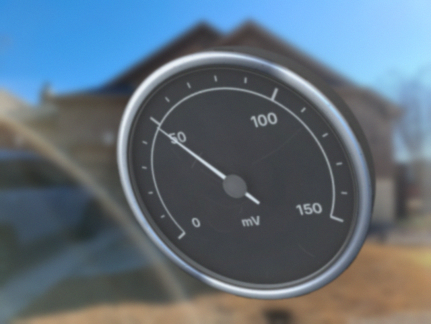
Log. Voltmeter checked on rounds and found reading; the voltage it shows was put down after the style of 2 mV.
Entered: 50 mV
